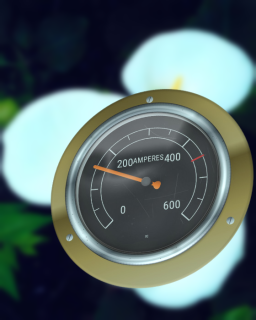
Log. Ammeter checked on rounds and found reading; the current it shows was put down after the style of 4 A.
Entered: 150 A
